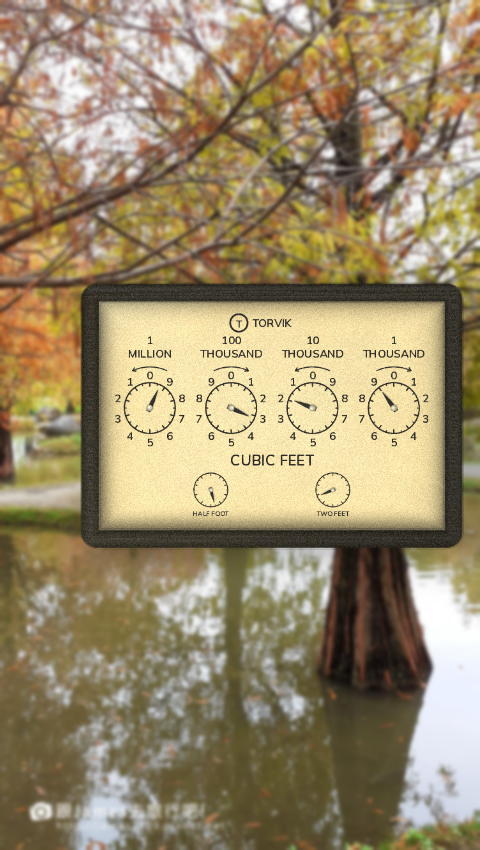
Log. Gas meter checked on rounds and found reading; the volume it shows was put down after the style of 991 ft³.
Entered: 931900 ft³
